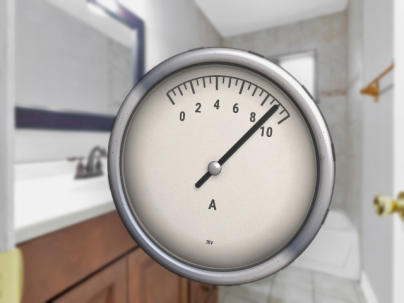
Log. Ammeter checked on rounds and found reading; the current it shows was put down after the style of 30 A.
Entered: 9 A
